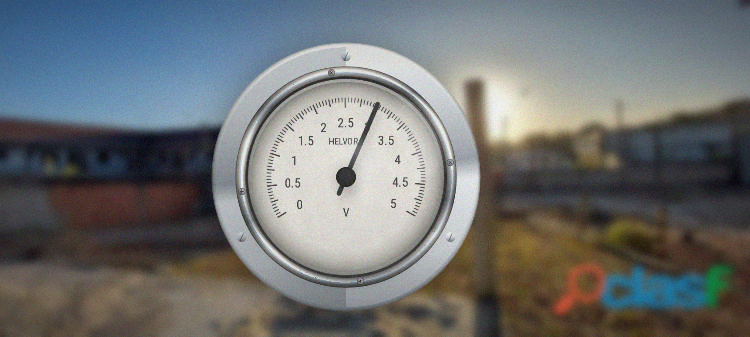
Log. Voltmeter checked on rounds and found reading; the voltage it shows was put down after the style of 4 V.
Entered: 3 V
